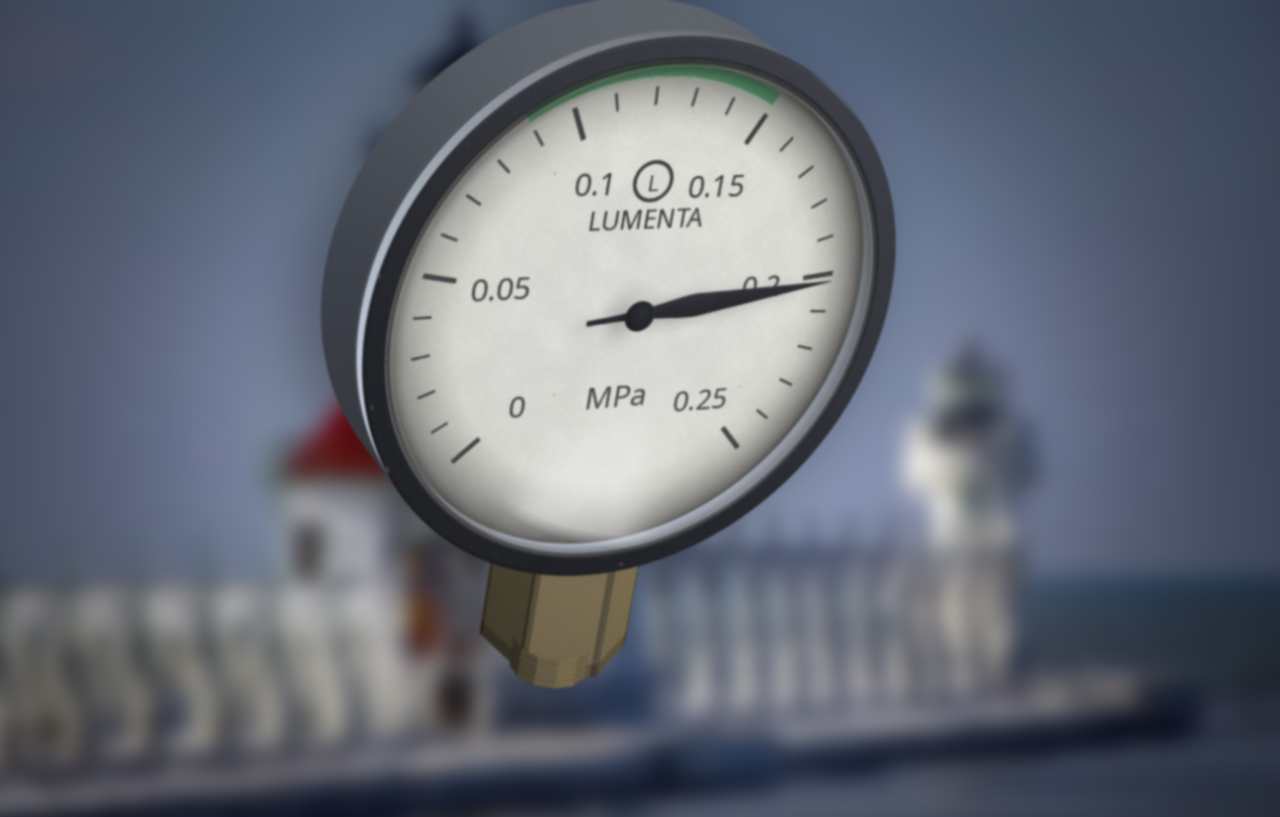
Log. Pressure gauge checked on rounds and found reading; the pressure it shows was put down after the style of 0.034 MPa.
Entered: 0.2 MPa
